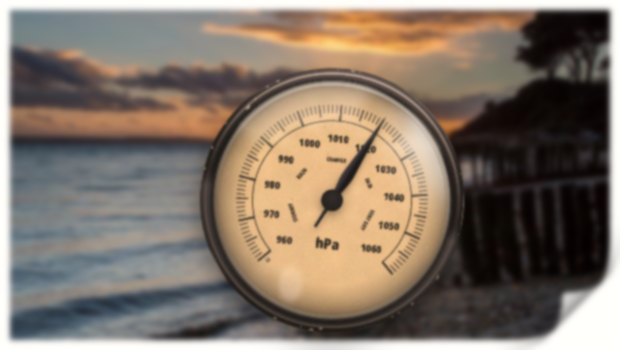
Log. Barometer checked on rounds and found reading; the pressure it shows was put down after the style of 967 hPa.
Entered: 1020 hPa
